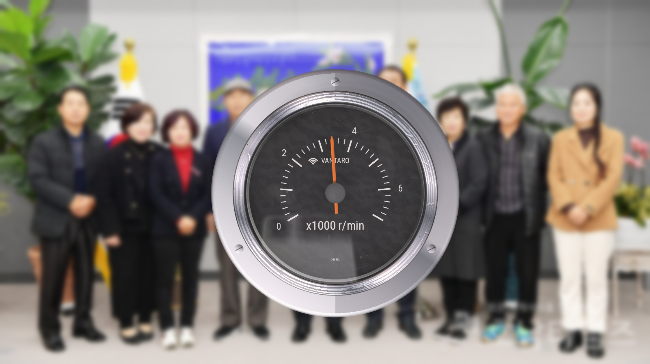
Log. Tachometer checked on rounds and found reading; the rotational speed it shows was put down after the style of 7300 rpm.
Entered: 3400 rpm
